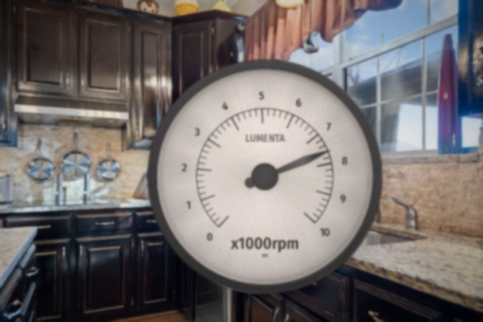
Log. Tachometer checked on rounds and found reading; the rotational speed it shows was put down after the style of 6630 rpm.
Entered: 7600 rpm
